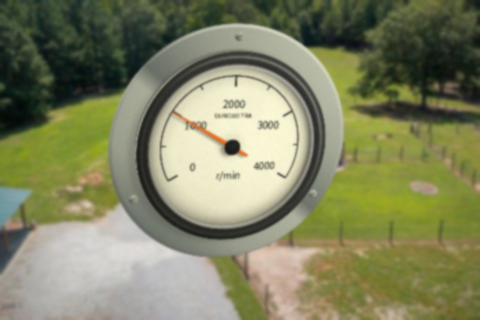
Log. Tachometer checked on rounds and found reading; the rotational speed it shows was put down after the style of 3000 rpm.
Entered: 1000 rpm
